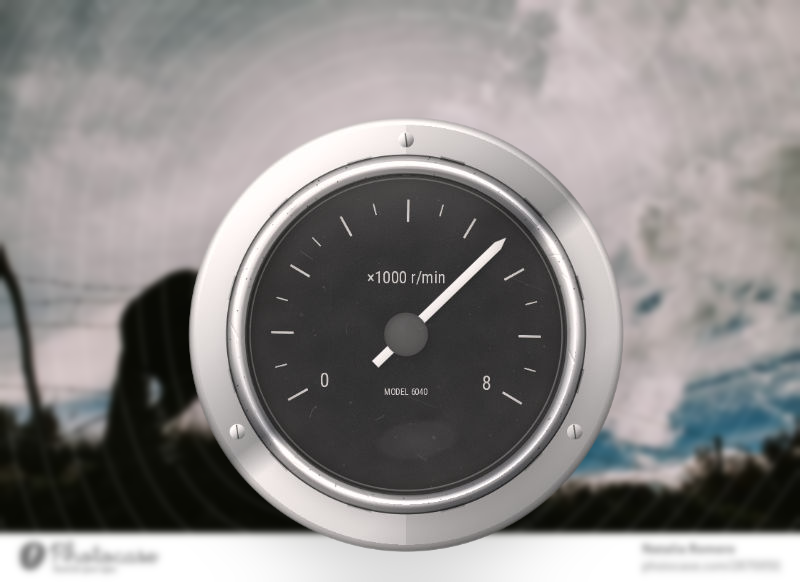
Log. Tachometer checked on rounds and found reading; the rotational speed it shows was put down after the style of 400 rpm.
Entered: 5500 rpm
